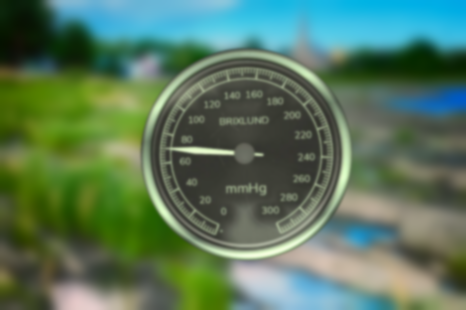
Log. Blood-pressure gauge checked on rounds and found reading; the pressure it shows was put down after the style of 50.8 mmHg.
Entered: 70 mmHg
